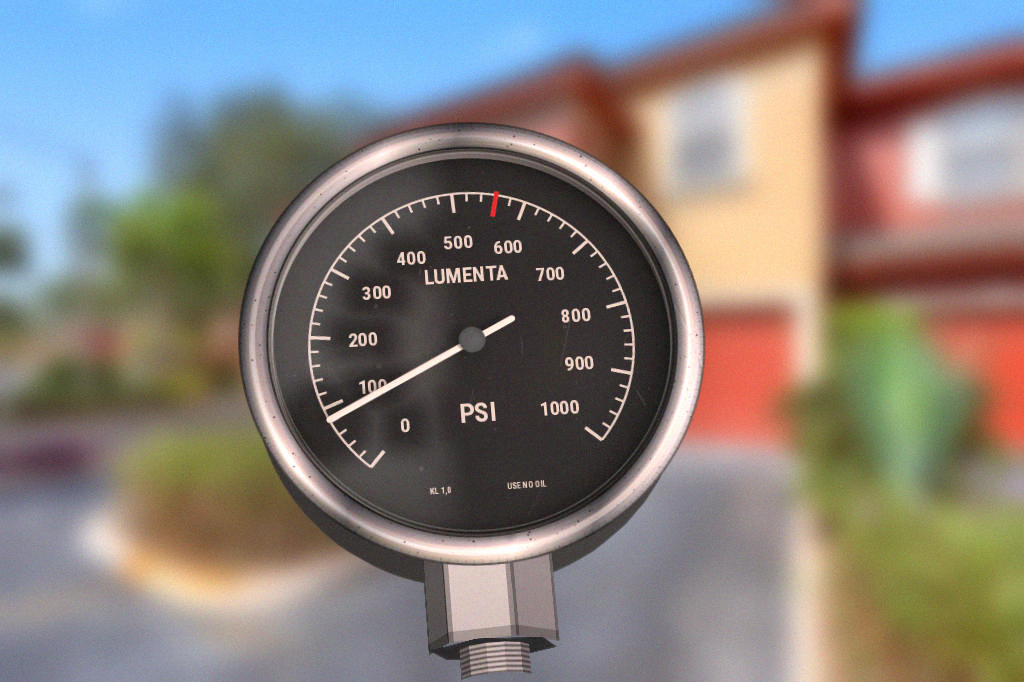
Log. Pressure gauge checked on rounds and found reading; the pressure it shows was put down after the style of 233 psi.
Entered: 80 psi
